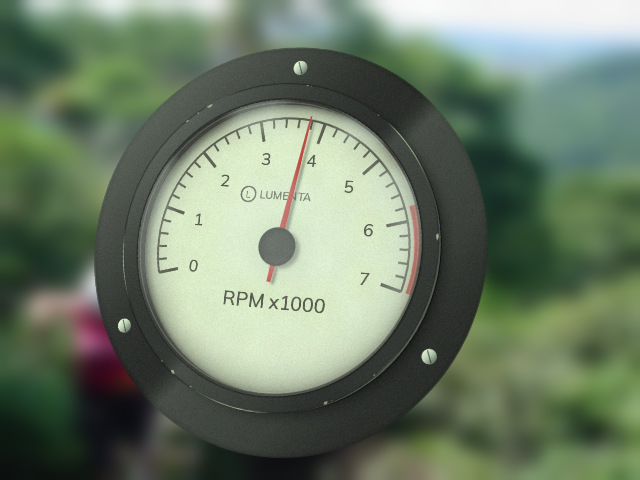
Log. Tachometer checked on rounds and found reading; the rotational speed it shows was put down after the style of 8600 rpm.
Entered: 3800 rpm
